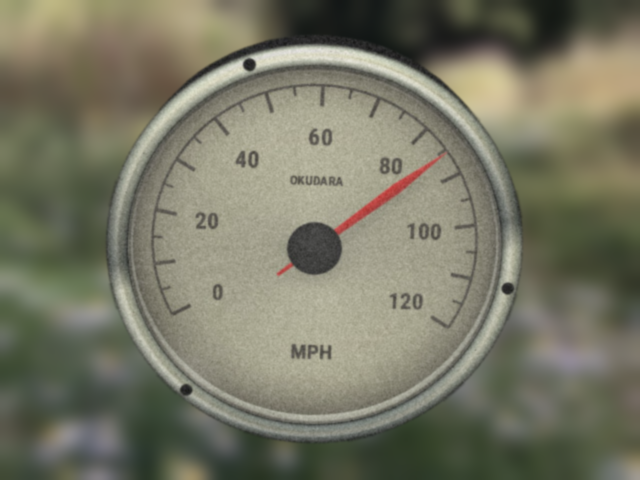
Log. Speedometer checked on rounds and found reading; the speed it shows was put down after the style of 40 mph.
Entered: 85 mph
